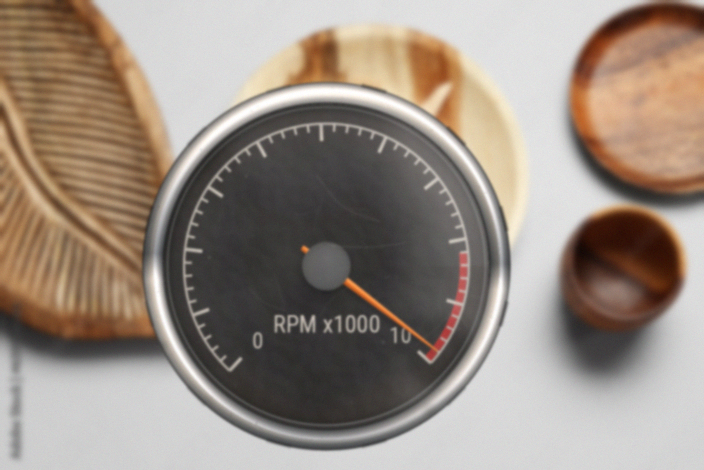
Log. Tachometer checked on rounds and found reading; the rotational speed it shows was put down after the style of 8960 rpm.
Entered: 9800 rpm
